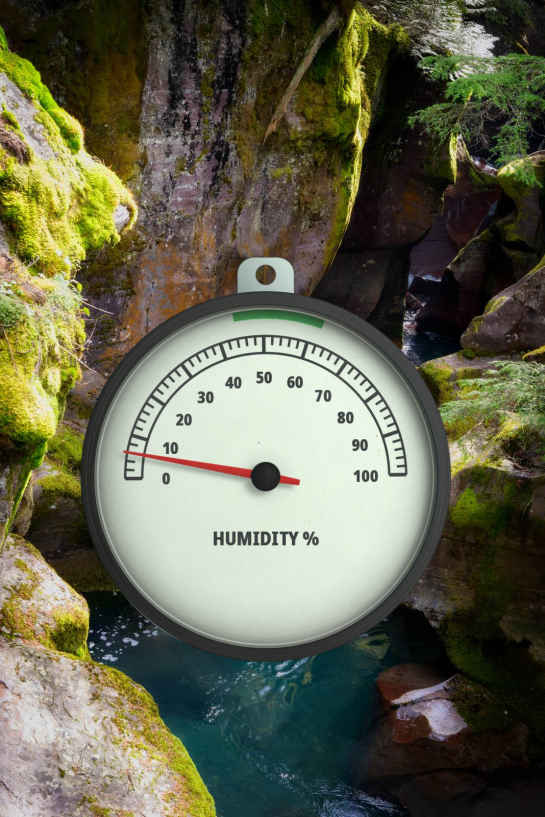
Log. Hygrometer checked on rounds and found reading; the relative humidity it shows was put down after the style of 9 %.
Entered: 6 %
